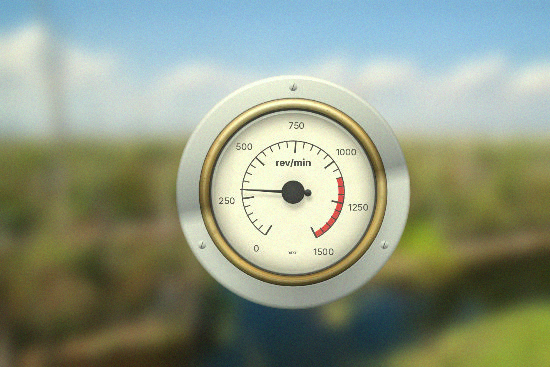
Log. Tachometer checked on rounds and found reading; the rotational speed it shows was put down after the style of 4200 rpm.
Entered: 300 rpm
